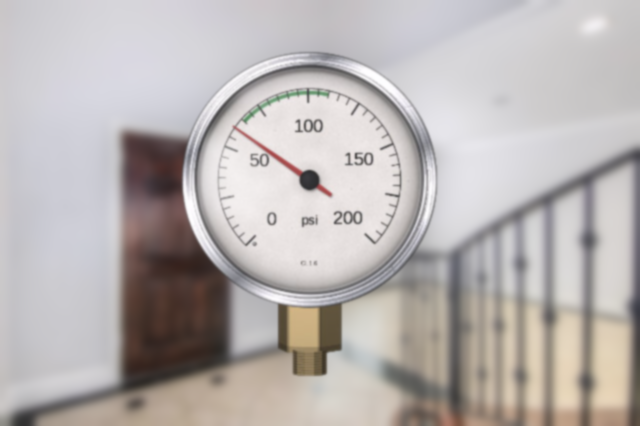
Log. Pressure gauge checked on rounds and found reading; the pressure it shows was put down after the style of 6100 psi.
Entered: 60 psi
